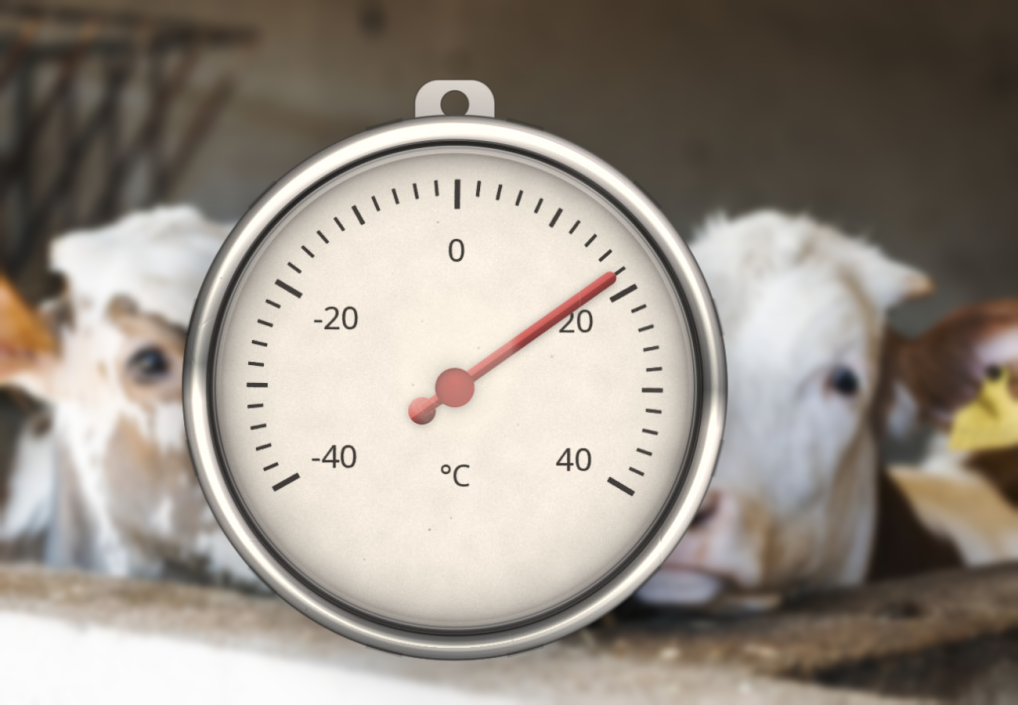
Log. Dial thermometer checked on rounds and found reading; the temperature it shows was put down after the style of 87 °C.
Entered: 18 °C
